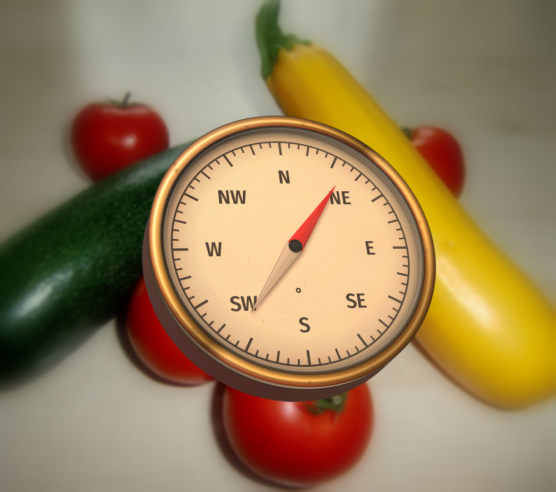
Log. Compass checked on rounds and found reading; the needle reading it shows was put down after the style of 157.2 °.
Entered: 37.5 °
